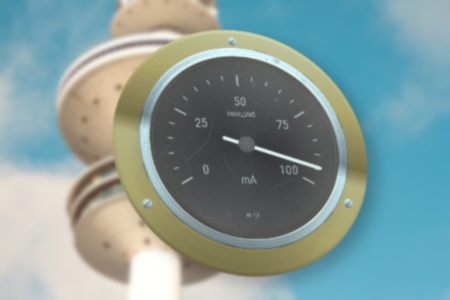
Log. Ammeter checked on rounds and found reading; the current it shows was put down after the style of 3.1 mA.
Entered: 95 mA
